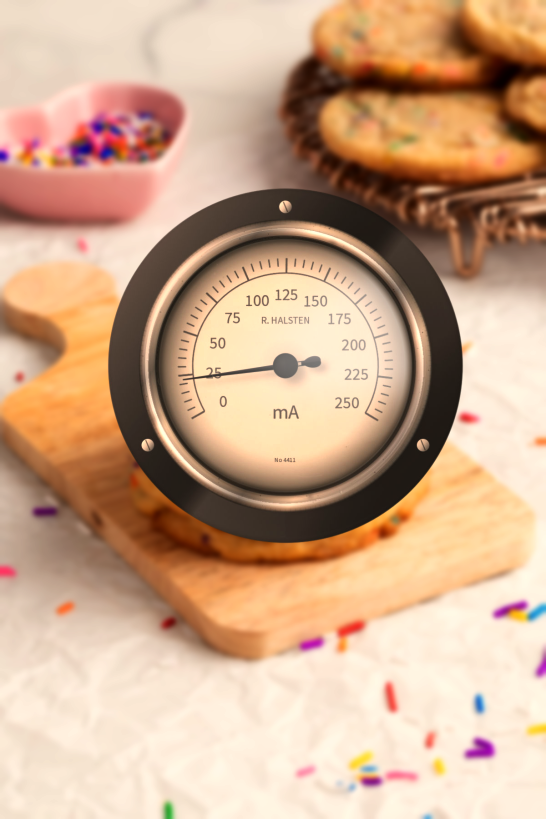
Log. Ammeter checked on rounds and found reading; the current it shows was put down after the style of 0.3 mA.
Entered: 22.5 mA
